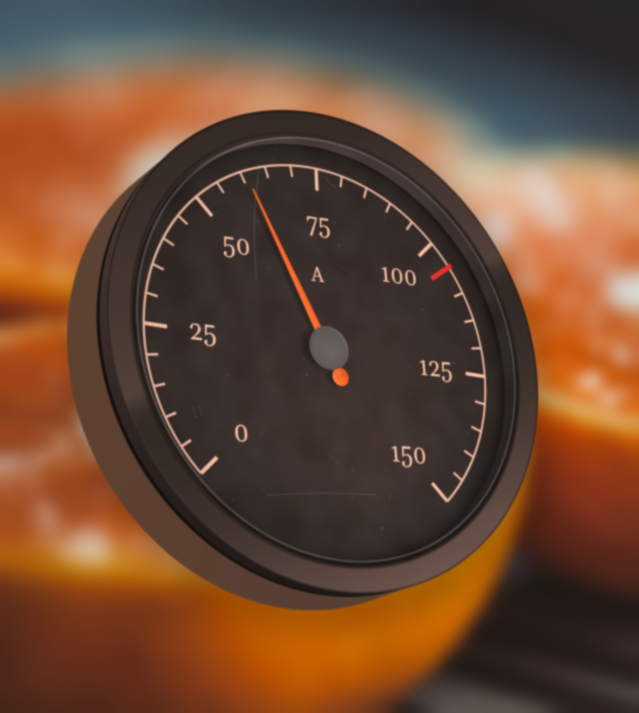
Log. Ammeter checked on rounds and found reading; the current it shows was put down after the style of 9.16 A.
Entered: 60 A
